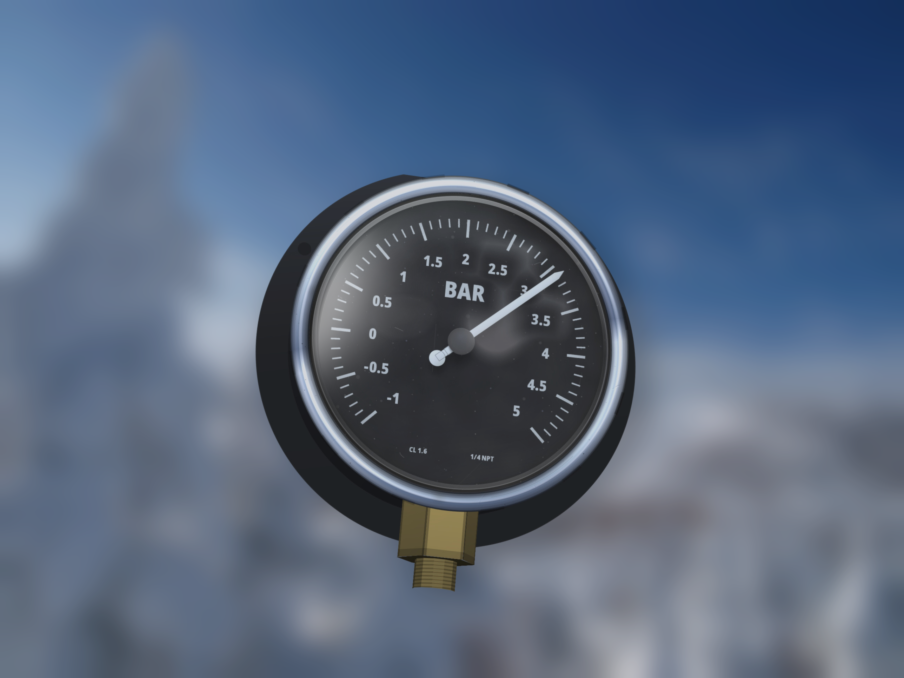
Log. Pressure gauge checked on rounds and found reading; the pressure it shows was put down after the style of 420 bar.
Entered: 3.1 bar
